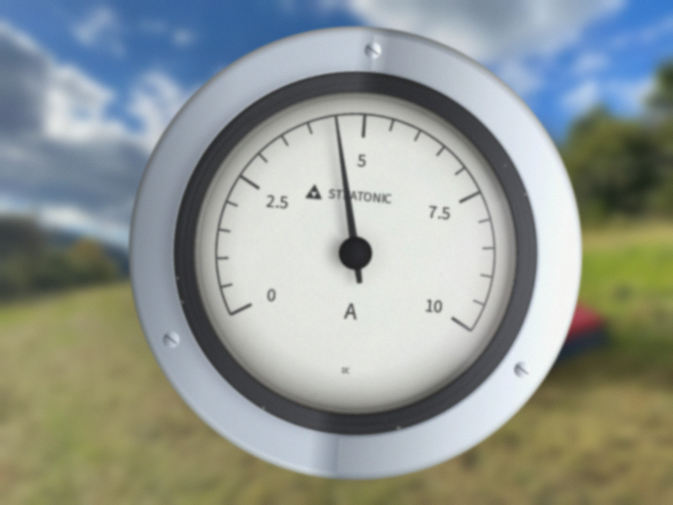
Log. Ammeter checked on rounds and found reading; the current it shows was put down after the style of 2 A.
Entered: 4.5 A
